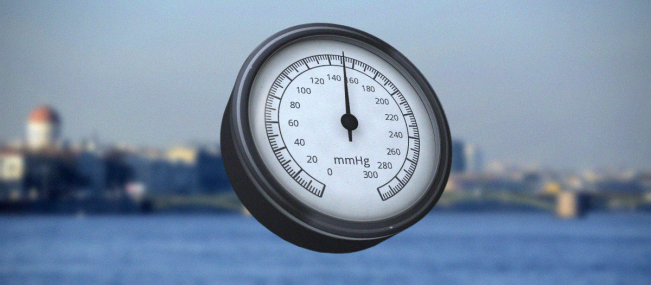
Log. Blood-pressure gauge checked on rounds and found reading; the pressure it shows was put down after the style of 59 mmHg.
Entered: 150 mmHg
